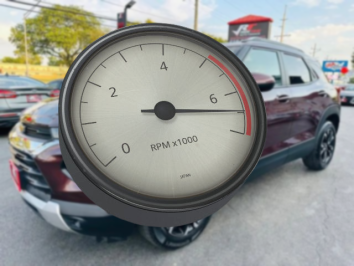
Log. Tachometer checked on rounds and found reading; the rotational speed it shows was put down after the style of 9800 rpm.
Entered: 6500 rpm
